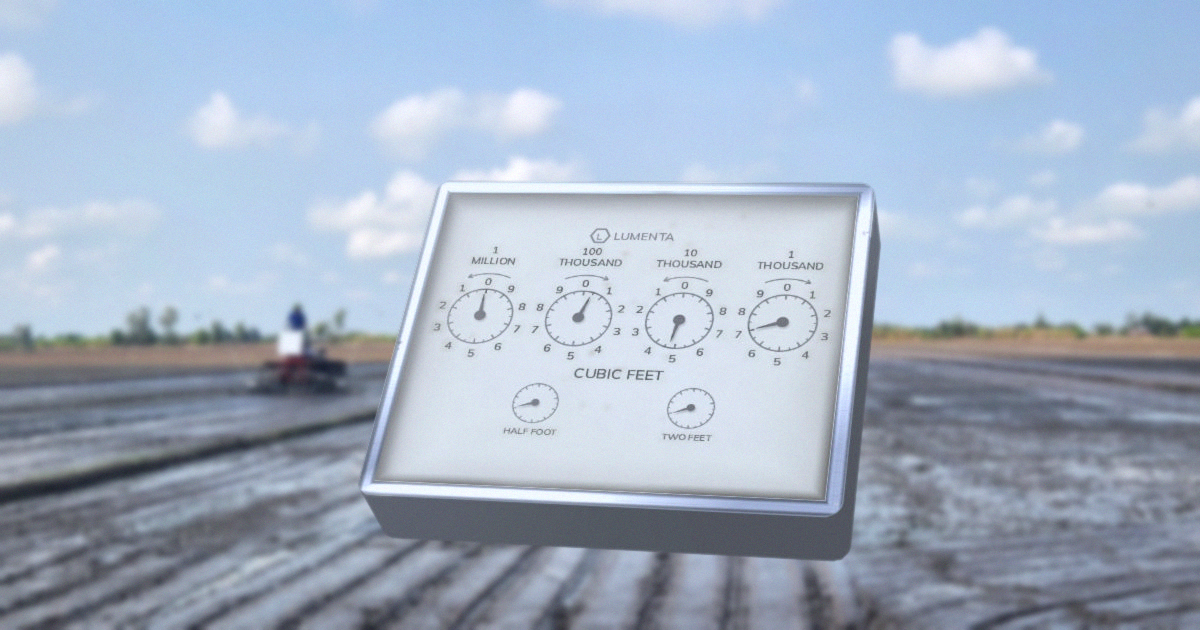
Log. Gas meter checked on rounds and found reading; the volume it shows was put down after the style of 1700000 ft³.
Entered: 4700 ft³
